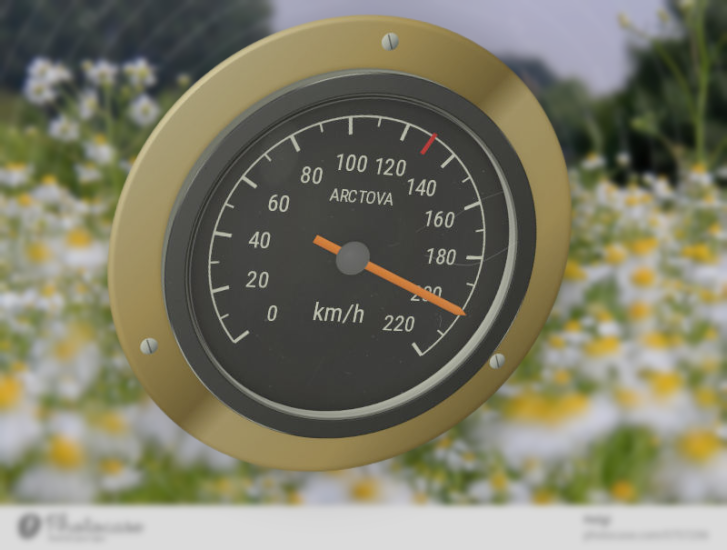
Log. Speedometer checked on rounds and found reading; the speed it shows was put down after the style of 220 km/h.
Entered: 200 km/h
